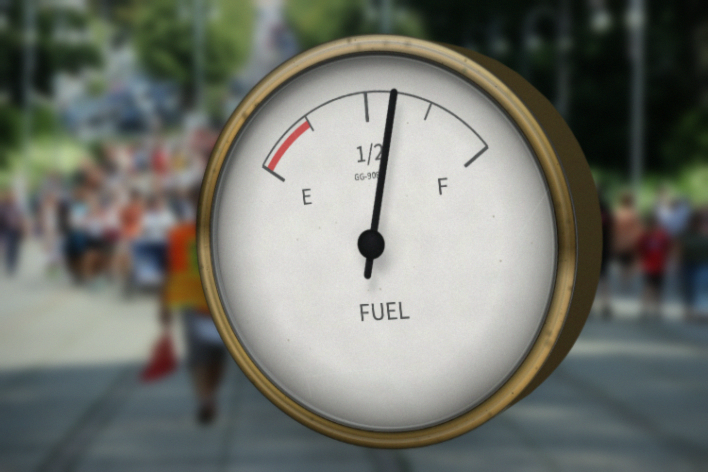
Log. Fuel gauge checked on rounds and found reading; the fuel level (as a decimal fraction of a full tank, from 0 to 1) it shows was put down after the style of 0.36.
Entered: 0.625
